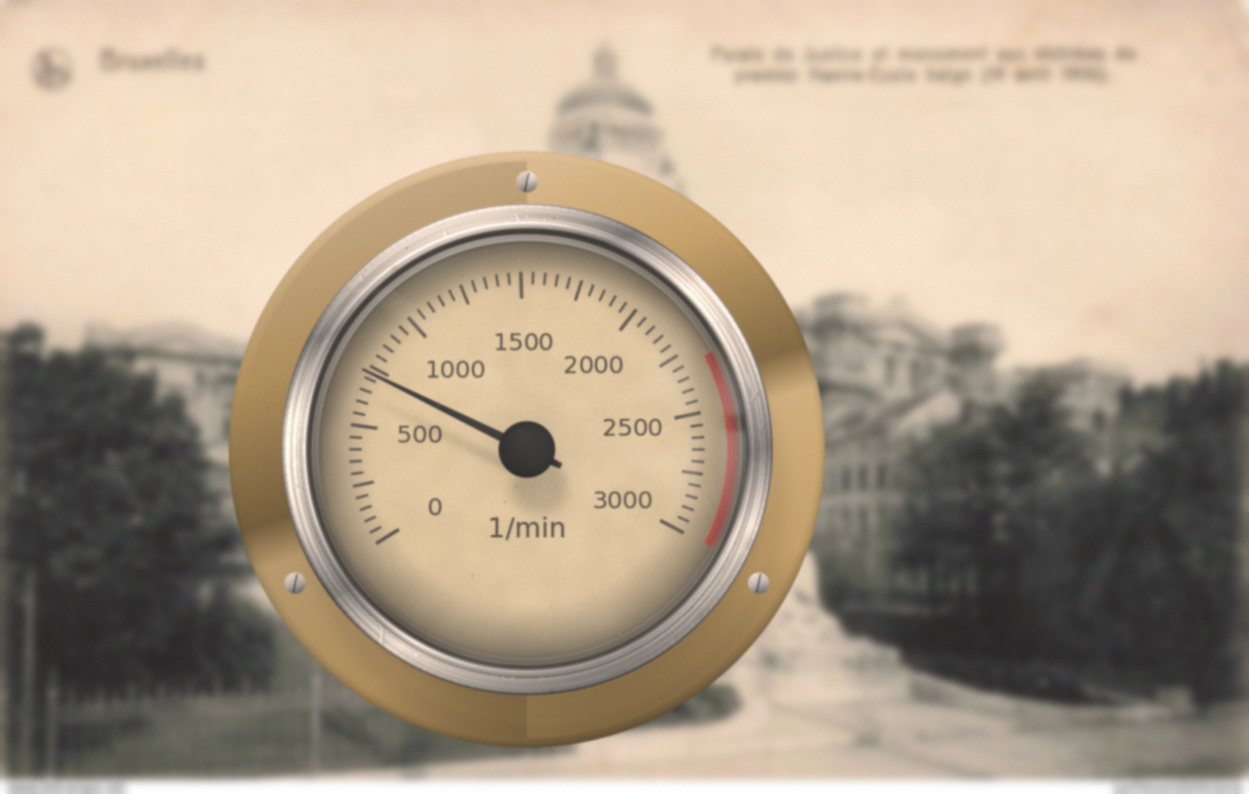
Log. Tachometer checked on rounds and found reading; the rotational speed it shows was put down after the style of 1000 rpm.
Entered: 725 rpm
